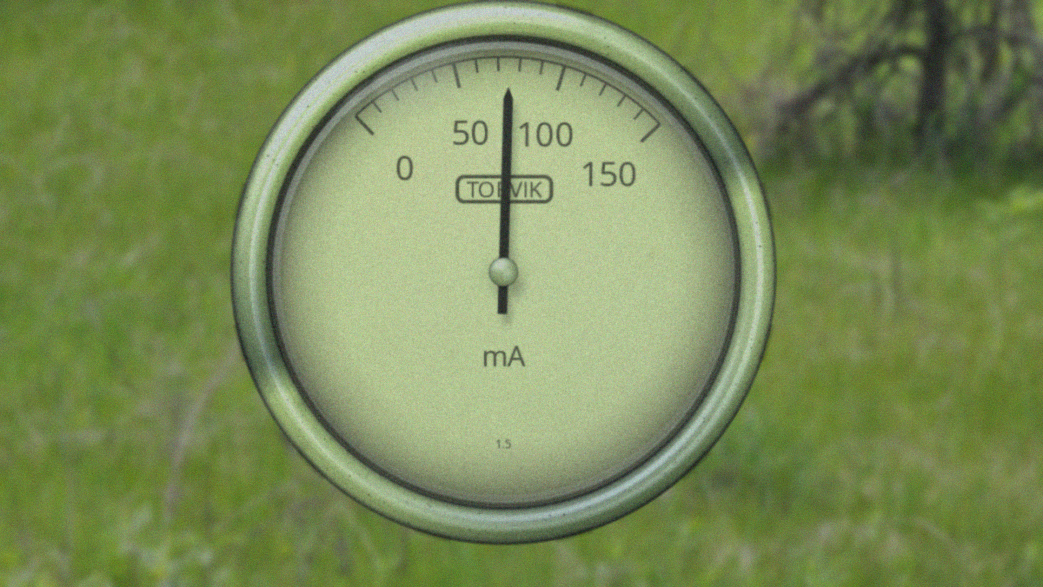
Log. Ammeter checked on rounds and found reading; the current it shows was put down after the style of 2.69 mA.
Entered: 75 mA
